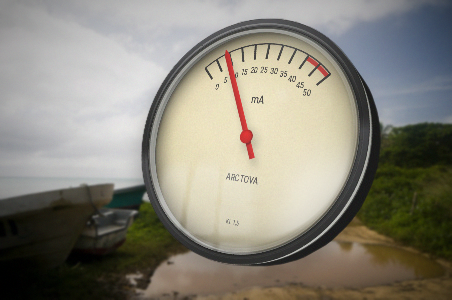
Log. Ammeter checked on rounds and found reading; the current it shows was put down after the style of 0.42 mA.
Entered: 10 mA
